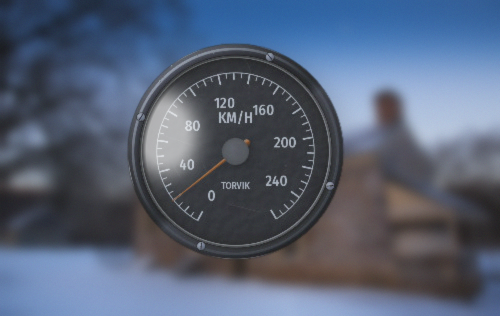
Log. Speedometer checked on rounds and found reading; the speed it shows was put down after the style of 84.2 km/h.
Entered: 20 km/h
